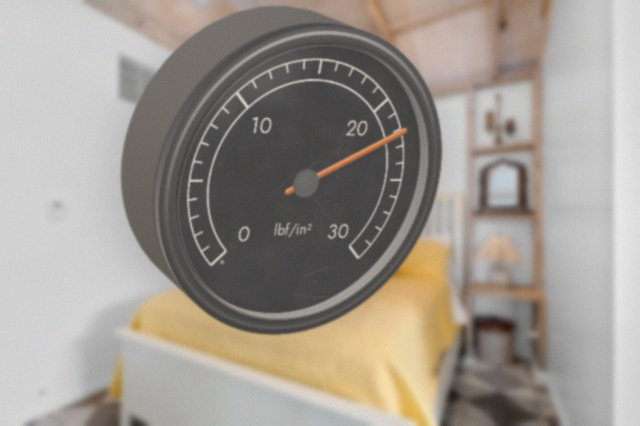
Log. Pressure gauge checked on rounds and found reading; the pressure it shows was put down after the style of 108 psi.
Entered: 22 psi
